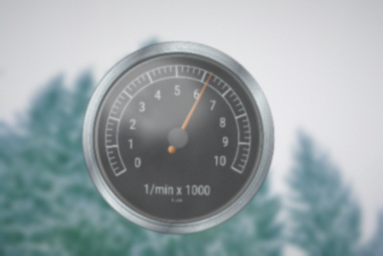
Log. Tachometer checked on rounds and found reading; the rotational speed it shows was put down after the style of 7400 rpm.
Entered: 6200 rpm
